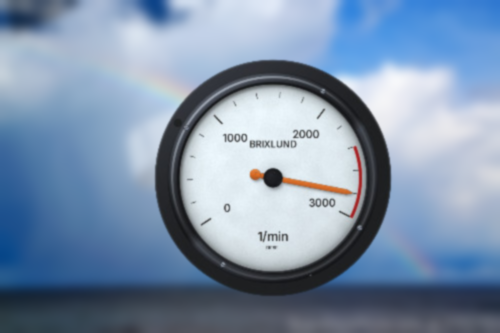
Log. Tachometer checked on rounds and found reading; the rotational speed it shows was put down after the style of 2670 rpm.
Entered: 2800 rpm
